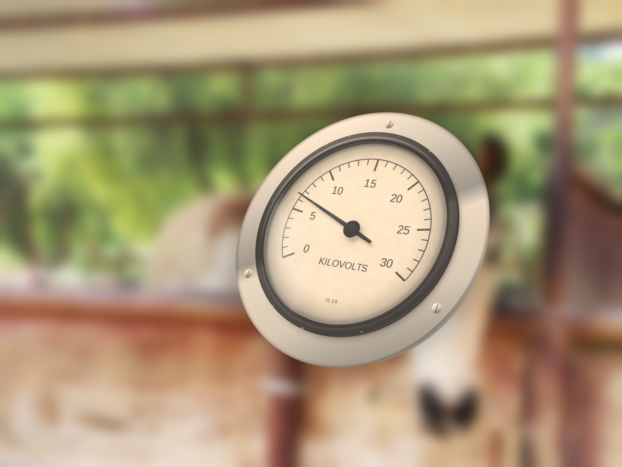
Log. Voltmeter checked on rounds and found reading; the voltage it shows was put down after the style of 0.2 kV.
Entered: 6.5 kV
